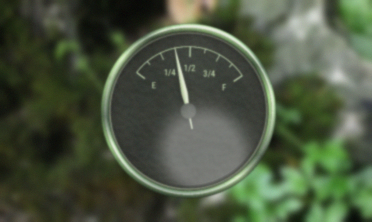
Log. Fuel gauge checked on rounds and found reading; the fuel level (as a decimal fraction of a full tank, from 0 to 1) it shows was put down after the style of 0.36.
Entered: 0.375
